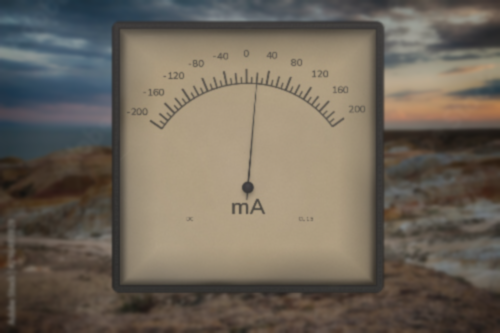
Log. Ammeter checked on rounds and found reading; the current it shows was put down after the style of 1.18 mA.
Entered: 20 mA
